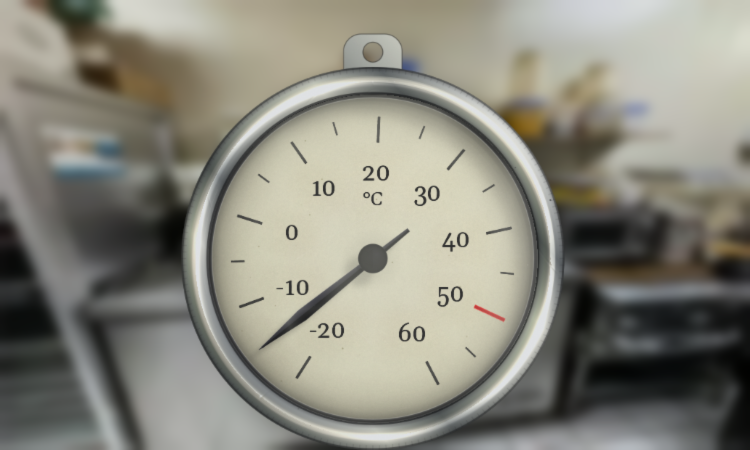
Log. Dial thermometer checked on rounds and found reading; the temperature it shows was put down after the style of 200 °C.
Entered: -15 °C
